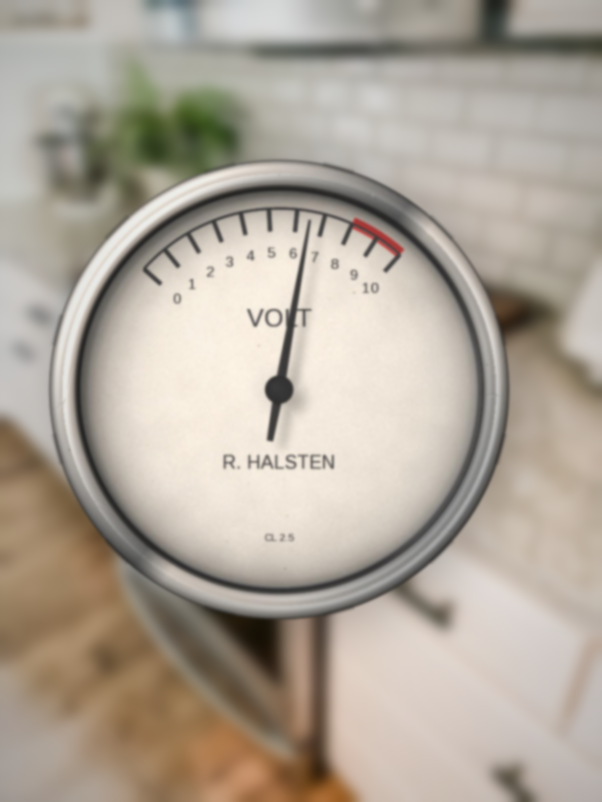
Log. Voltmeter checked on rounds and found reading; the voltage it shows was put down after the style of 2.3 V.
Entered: 6.5 V
